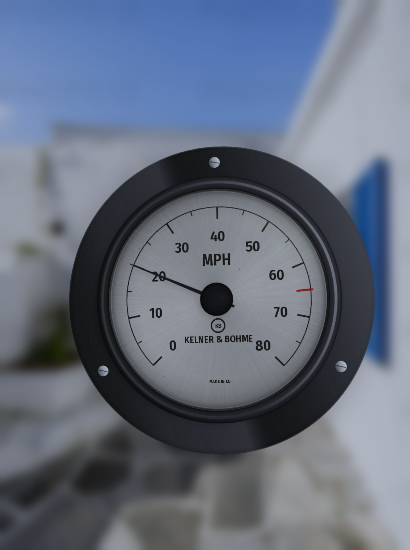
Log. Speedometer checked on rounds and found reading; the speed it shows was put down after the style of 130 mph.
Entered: 20 mph
